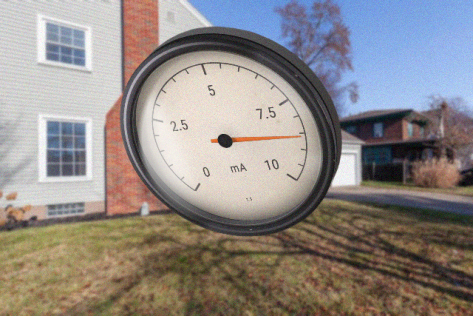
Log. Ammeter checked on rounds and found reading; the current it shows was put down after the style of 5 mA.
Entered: 8.5 mA
